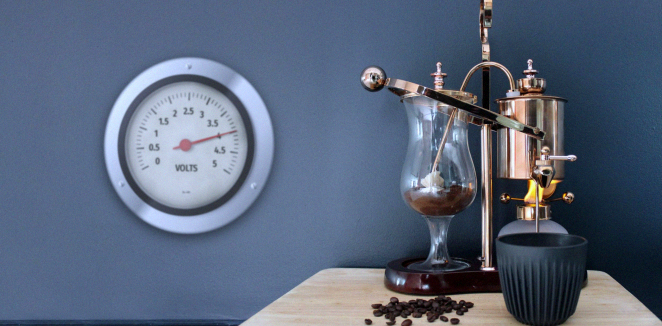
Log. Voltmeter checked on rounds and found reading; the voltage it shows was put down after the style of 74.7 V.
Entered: 4 V
